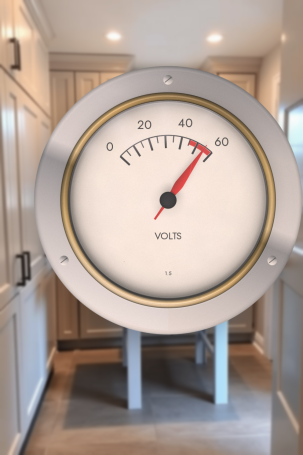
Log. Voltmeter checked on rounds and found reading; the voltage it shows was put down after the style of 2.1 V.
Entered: 55 V
